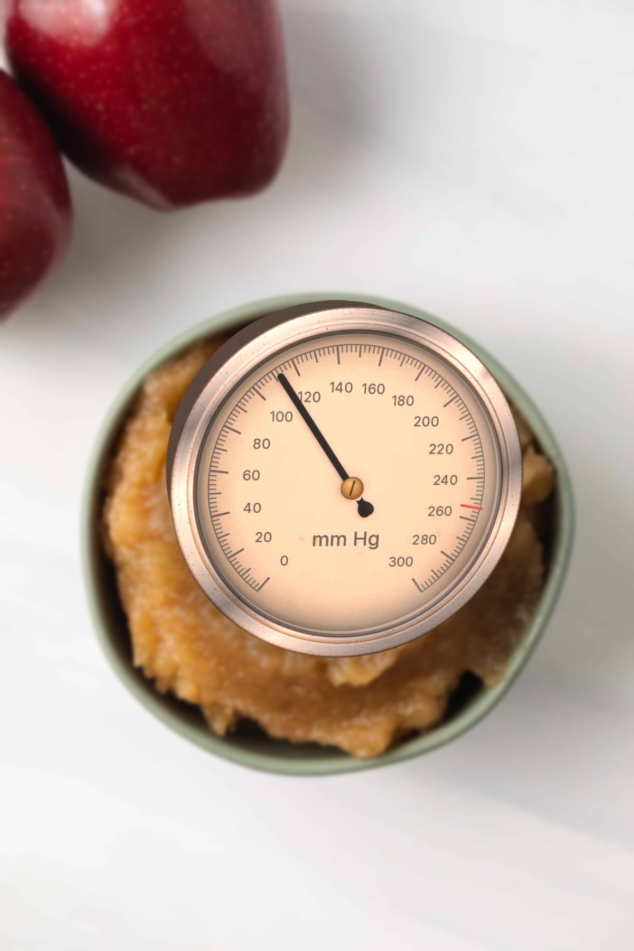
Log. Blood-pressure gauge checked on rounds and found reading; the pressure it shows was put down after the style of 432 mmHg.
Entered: 112 mmHg
